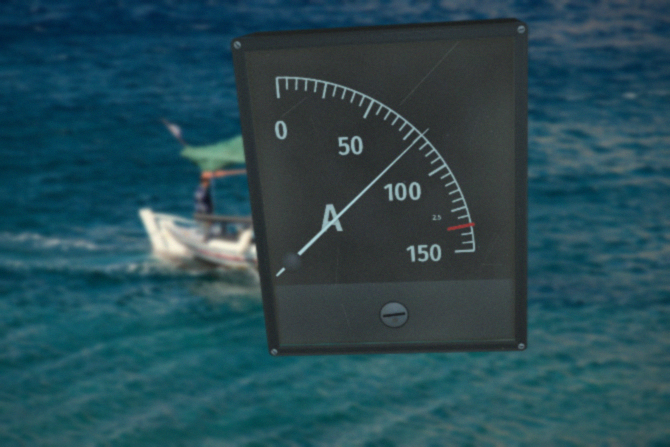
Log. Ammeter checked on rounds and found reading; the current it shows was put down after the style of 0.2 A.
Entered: 80 A
